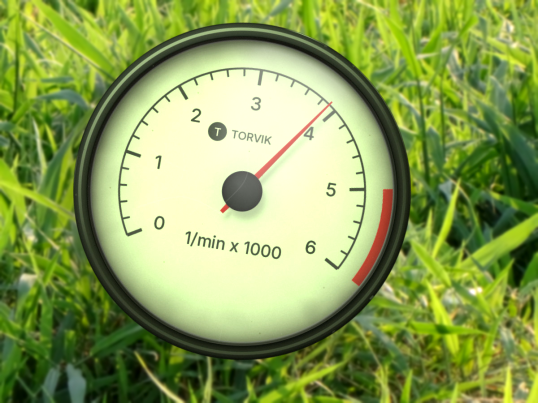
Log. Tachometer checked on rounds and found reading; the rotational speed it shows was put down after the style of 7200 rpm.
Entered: 3900 rpm
